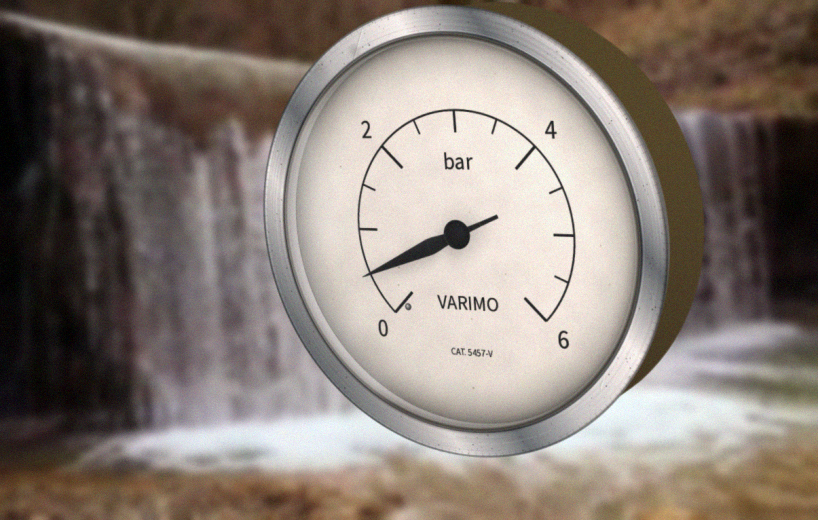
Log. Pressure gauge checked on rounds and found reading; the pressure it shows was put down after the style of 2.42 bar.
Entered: 0.5 bar
